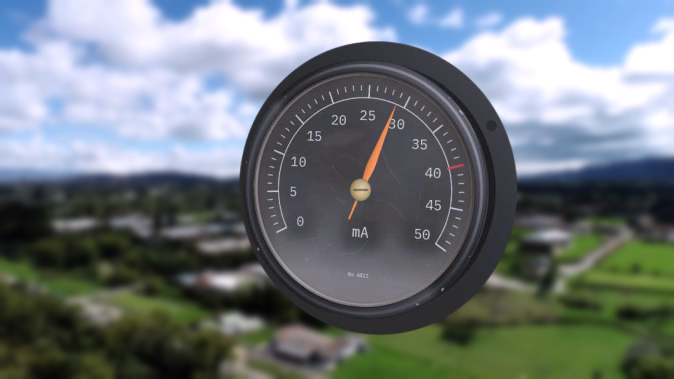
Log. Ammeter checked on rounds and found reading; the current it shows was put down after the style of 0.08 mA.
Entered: 29 mA
